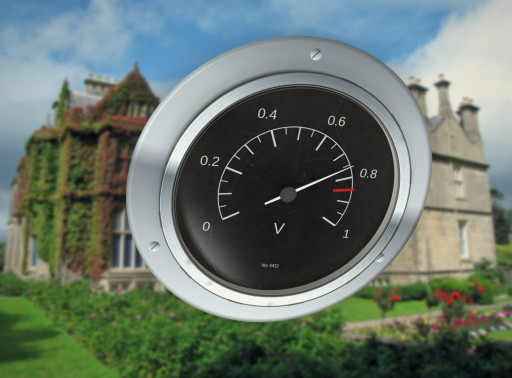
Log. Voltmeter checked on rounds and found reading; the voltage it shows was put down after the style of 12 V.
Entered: 0.75 V
